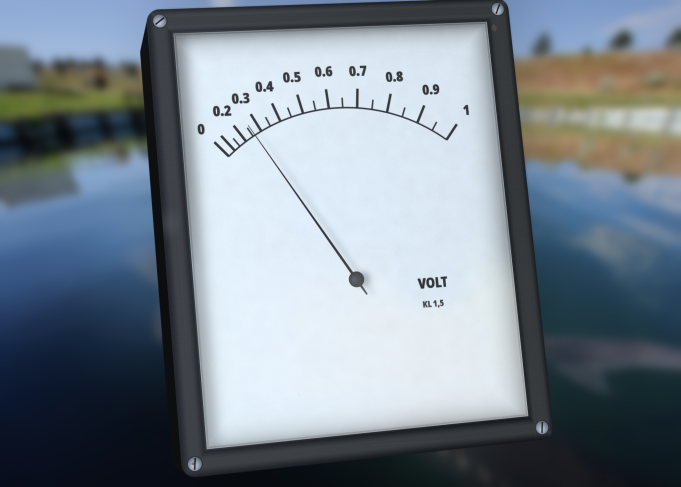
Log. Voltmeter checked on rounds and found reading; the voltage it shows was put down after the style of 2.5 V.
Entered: 0.25 V
